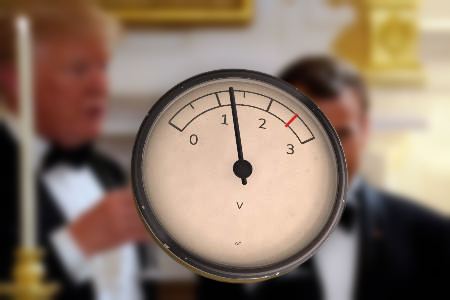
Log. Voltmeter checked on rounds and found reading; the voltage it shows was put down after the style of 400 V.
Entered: 1.25 V
